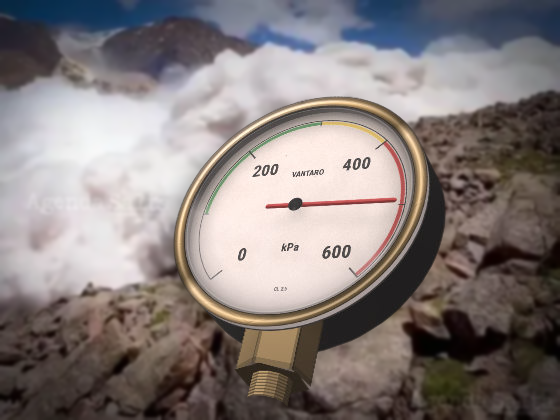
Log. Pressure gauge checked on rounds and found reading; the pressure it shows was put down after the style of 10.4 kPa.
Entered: 500 kPa
